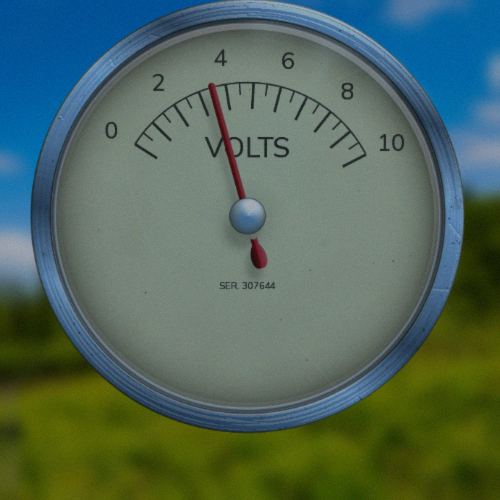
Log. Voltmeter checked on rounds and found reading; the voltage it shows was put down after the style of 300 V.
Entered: 3.5 V
